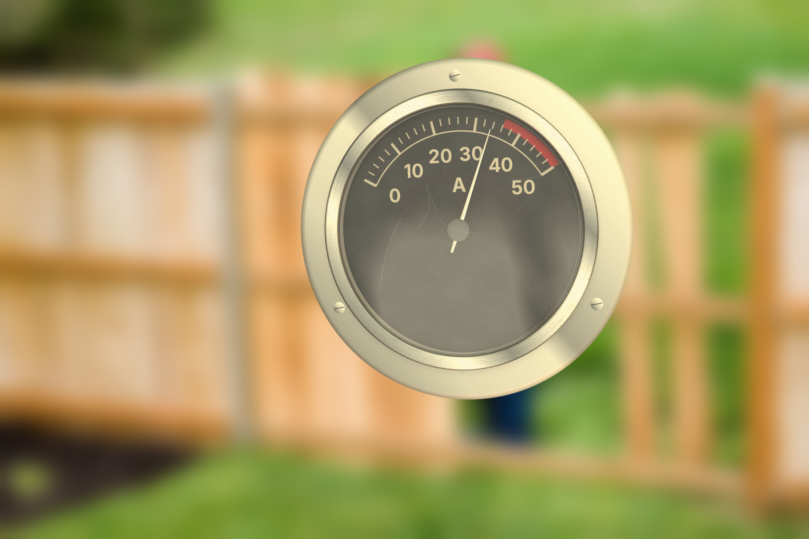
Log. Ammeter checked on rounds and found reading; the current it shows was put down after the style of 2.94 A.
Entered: 34 A
